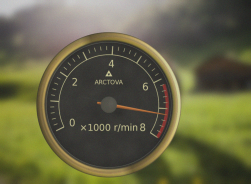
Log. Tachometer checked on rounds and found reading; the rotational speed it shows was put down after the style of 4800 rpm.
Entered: 7200 rpm
